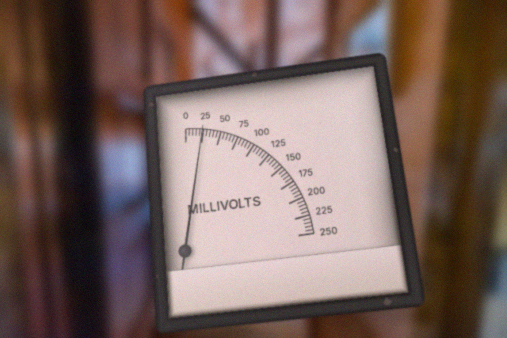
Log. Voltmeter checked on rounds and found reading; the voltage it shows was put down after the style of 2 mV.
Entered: 25 mV
